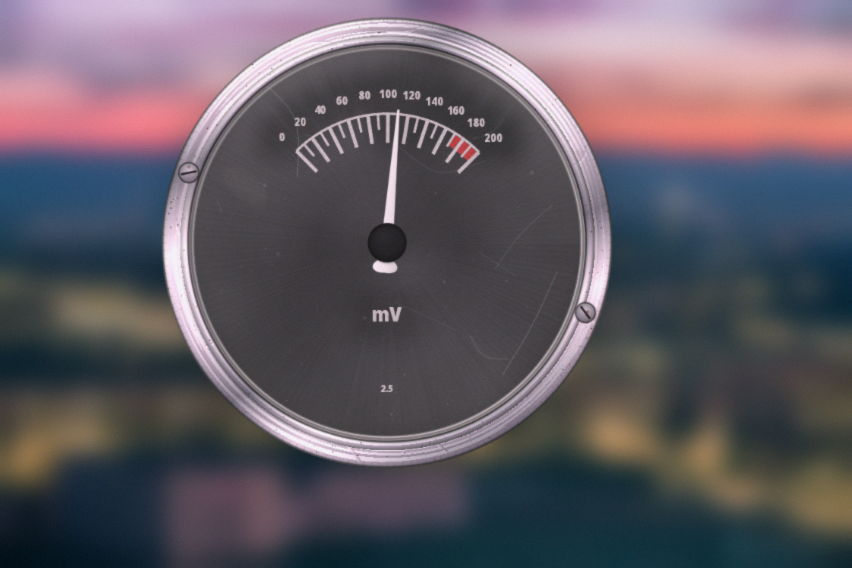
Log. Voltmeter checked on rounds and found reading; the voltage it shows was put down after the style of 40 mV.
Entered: 110 mV
